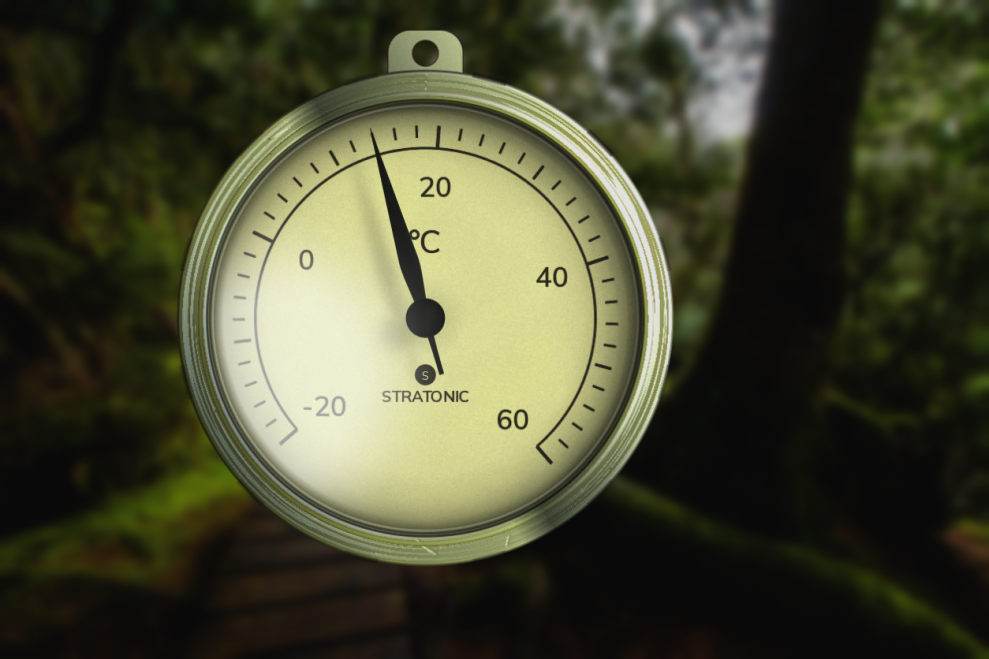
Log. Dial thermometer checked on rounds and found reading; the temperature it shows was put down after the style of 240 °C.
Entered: 14 °C
